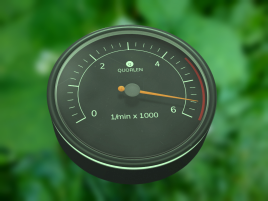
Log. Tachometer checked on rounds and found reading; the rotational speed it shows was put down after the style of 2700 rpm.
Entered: 5600 rpm
